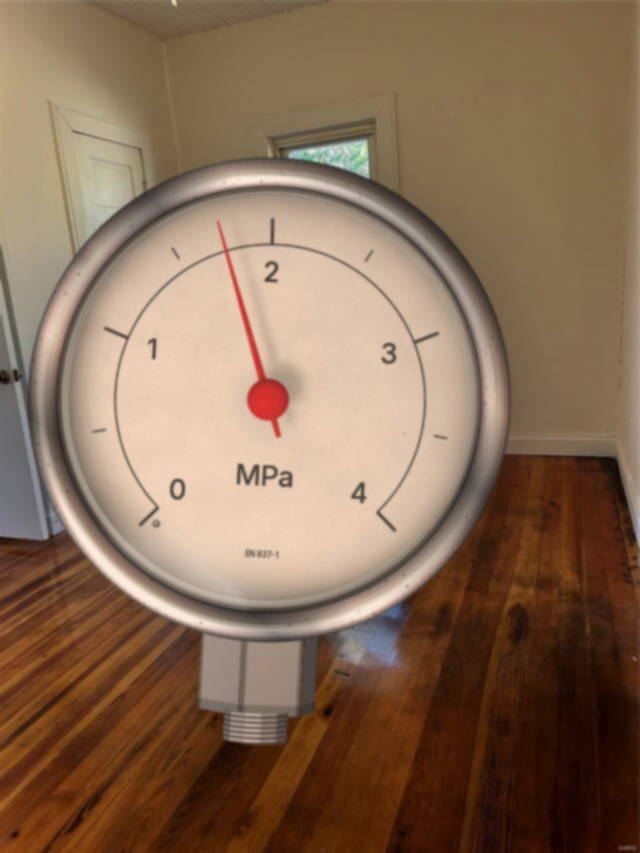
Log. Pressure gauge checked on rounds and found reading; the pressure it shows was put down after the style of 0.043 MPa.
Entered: 1.75 MPa
